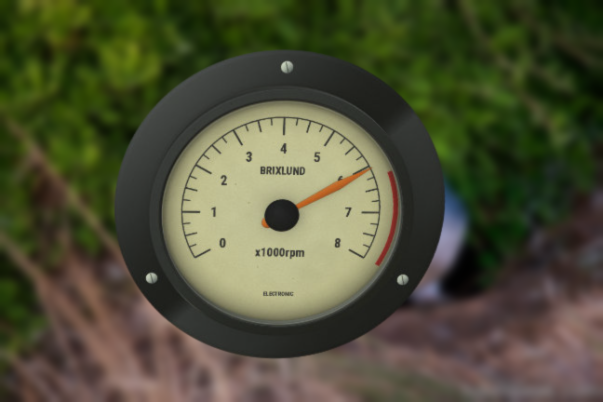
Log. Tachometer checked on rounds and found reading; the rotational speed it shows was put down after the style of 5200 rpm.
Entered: 6000 rpm
